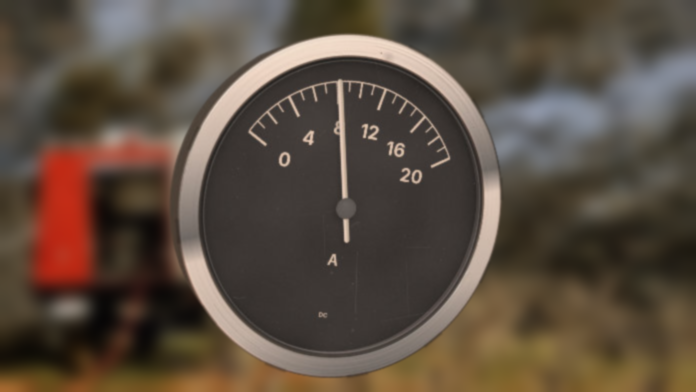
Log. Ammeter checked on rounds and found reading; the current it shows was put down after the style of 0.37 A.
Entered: 8 A
